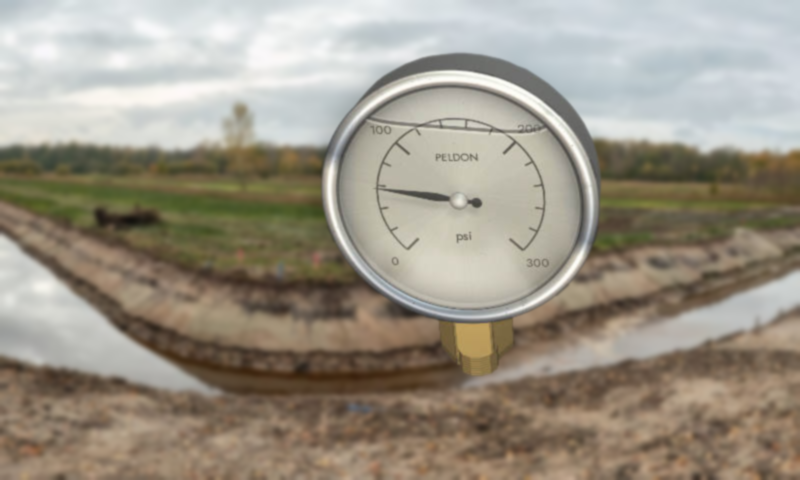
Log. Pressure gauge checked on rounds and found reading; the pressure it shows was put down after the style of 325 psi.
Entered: 60 psi
